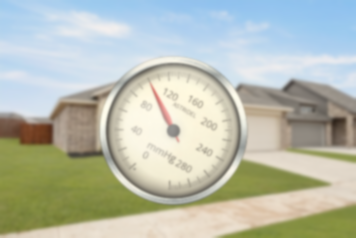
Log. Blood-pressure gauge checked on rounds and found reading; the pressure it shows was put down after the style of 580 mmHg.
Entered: 100 mmHg
